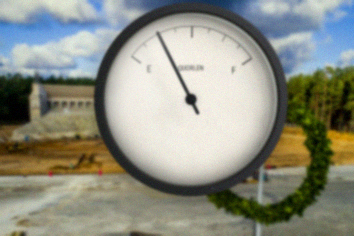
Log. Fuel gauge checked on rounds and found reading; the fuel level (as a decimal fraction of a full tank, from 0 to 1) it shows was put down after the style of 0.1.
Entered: 0.25
